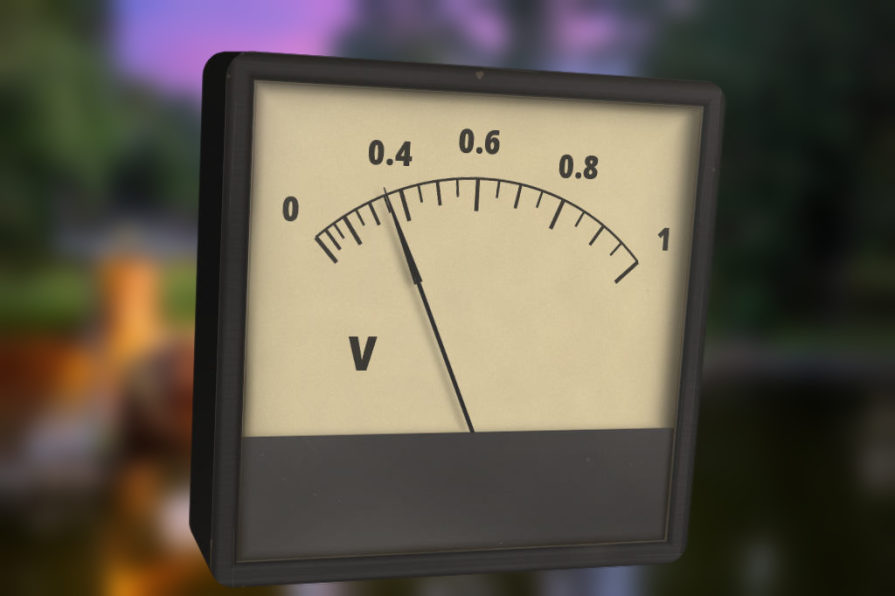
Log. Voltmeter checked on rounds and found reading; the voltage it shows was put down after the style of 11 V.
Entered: 0.35 V
